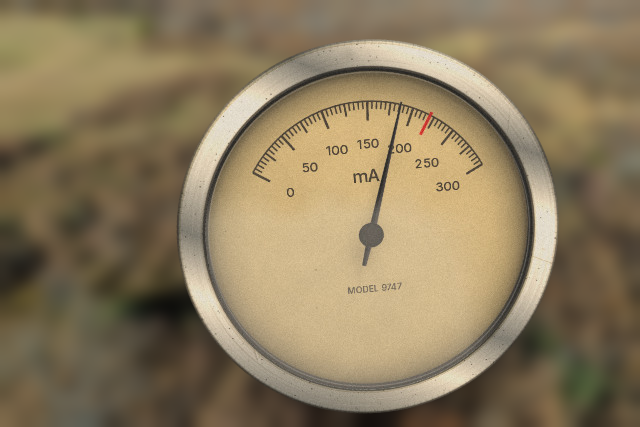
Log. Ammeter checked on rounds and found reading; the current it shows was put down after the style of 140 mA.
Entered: 185 mA
